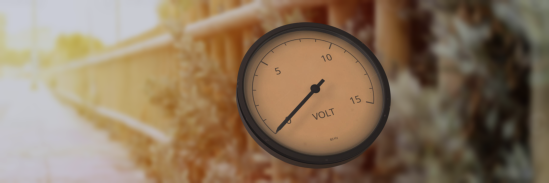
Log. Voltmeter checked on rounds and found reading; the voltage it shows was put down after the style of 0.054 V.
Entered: 0 V
